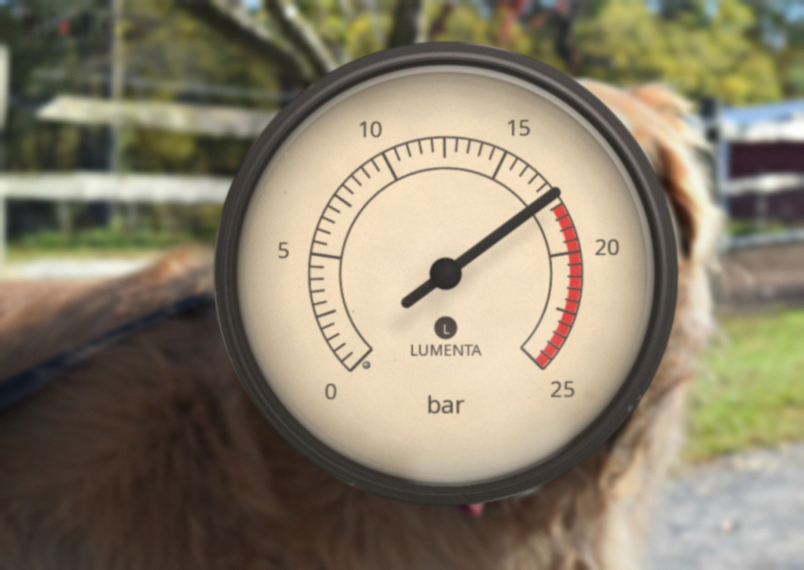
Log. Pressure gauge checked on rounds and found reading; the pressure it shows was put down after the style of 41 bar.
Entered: 17.5 bar
